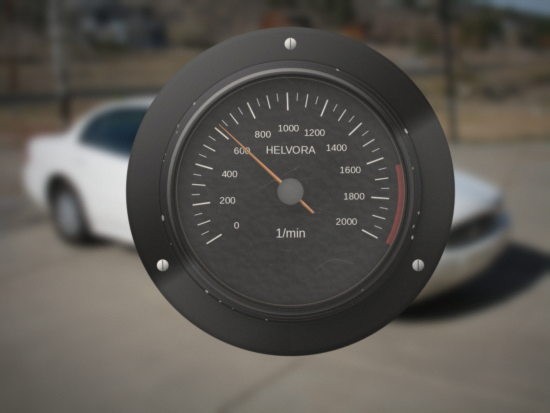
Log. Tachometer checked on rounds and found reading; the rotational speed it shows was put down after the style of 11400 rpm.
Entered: 625 rpm
